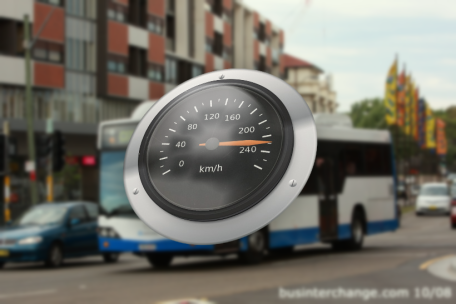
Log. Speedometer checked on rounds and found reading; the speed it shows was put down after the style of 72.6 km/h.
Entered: 230 km/h
